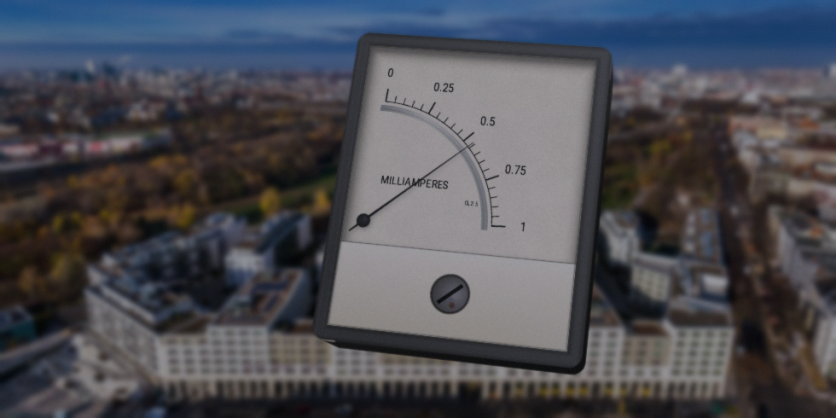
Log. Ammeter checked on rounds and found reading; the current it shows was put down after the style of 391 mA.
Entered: 0.55 mA
